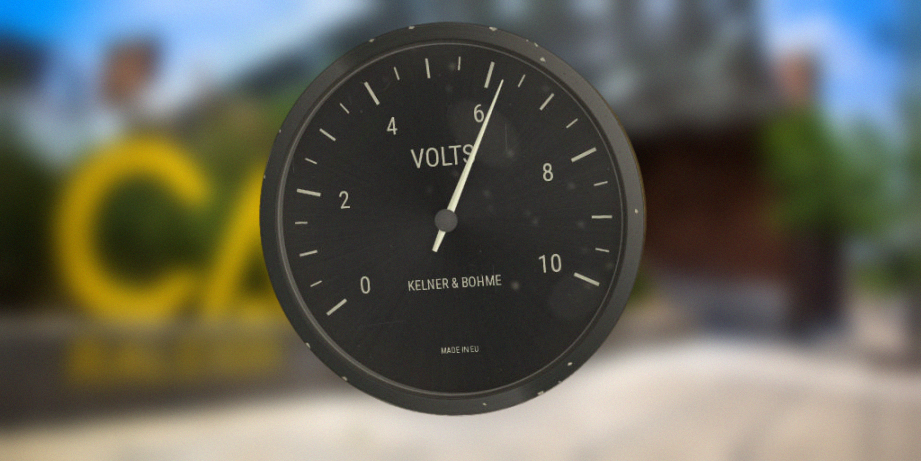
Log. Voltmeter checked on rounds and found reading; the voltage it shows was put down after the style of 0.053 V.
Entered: 6.25 V
